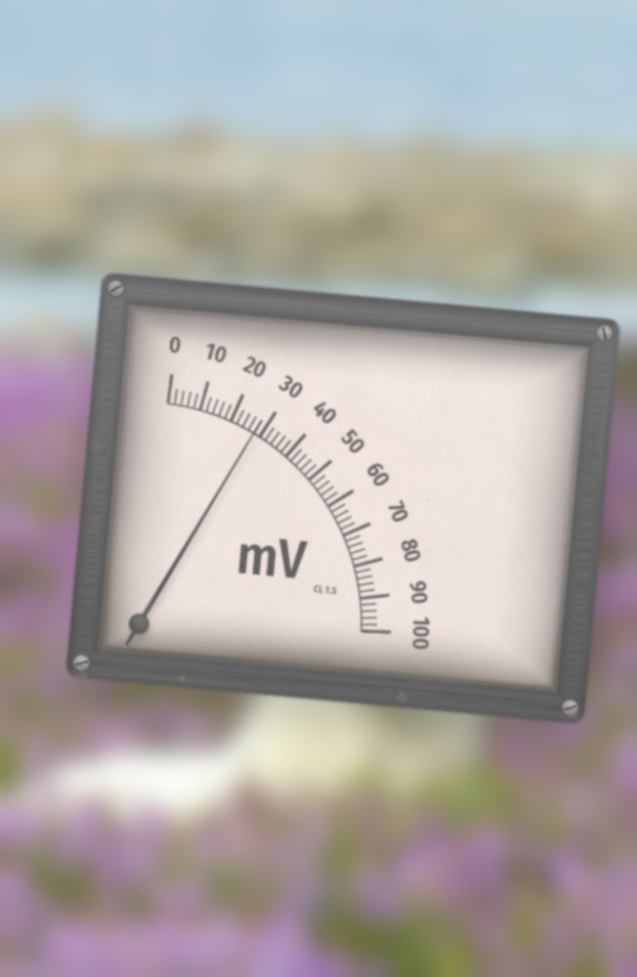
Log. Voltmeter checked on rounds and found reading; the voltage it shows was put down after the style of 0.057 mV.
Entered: 28 mV
